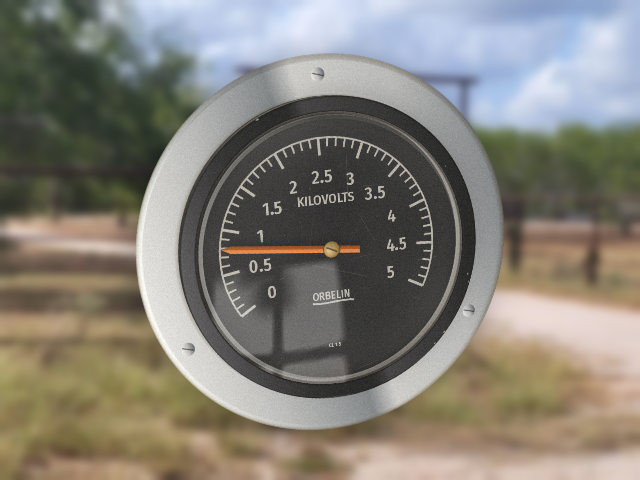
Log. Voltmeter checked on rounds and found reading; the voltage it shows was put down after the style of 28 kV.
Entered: 0.8 kV
